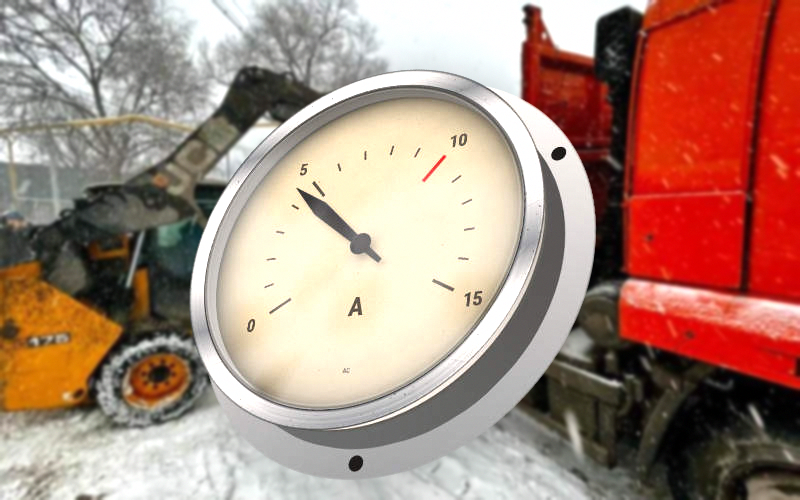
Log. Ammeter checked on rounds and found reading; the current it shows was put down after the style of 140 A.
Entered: 4.5 A
